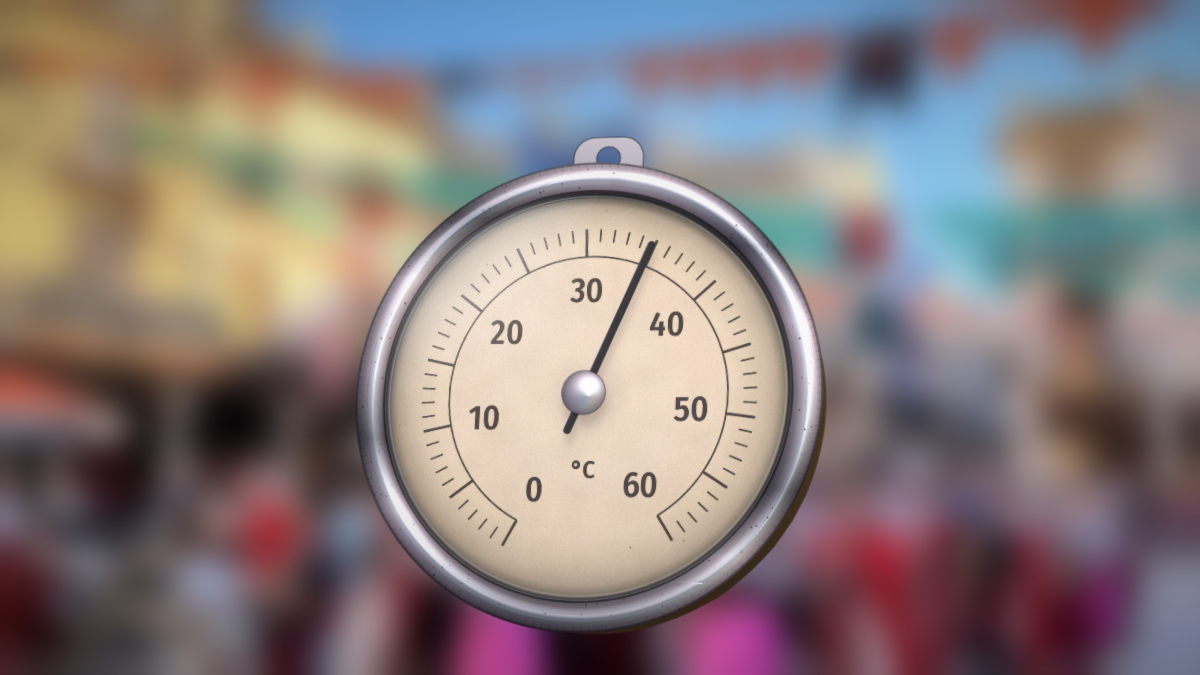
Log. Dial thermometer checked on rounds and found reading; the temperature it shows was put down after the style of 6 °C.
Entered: 35 °C
